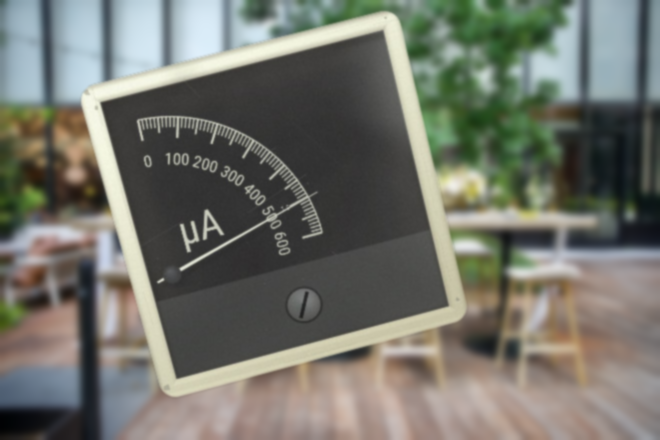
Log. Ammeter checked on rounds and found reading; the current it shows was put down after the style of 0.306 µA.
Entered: 500 µA
